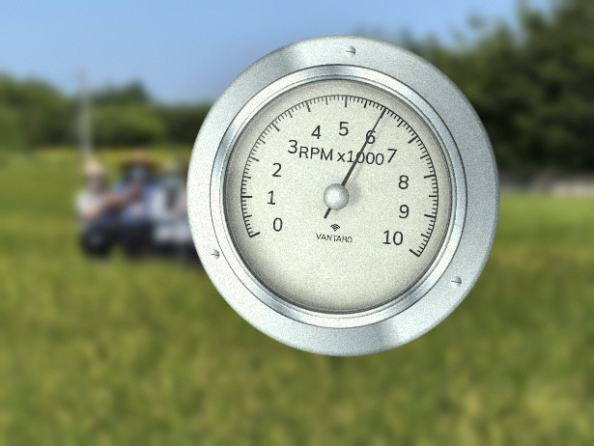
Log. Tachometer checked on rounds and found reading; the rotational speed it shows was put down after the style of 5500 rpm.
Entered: 6000 rpm
